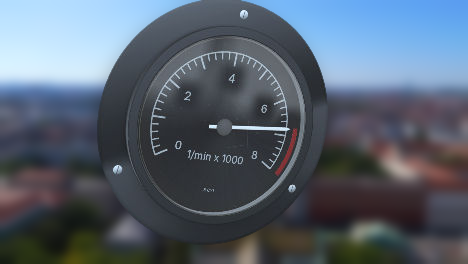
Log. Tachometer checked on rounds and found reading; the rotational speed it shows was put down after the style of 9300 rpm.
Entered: 6800 rpm
